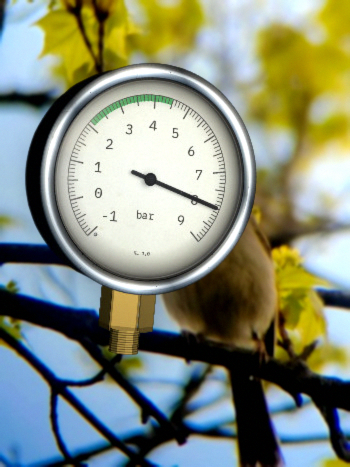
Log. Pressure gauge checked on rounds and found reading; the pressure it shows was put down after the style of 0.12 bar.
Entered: 8 bar
